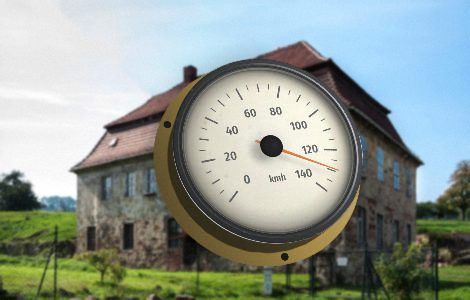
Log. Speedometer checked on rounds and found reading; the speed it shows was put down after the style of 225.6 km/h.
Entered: 130 km/h
